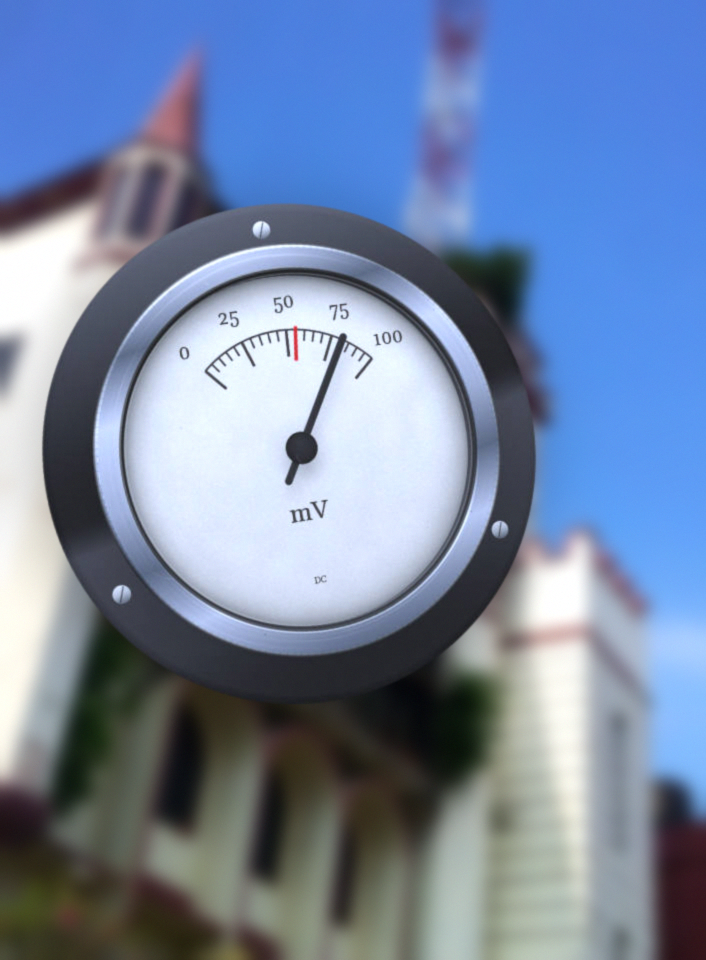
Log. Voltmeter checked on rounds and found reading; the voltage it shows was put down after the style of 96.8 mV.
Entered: 80 mV
